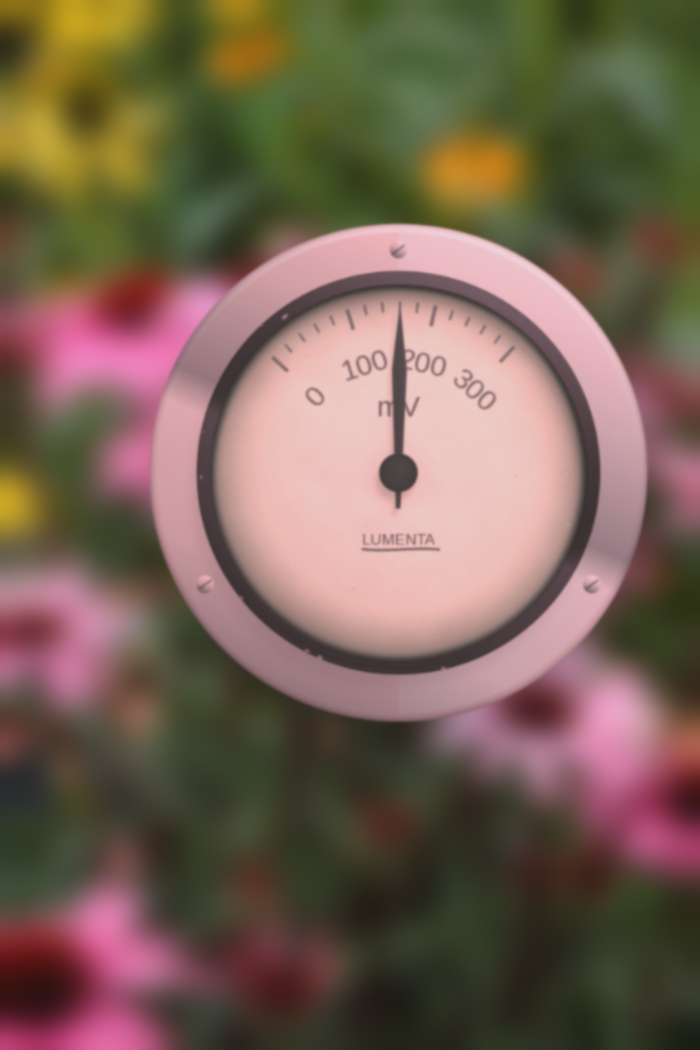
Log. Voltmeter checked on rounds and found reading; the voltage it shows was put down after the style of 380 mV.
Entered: 160 mV
